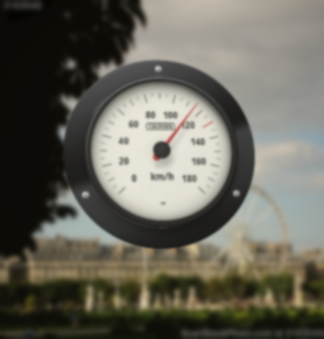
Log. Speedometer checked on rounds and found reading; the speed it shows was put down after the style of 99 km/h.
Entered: 115 km/h
